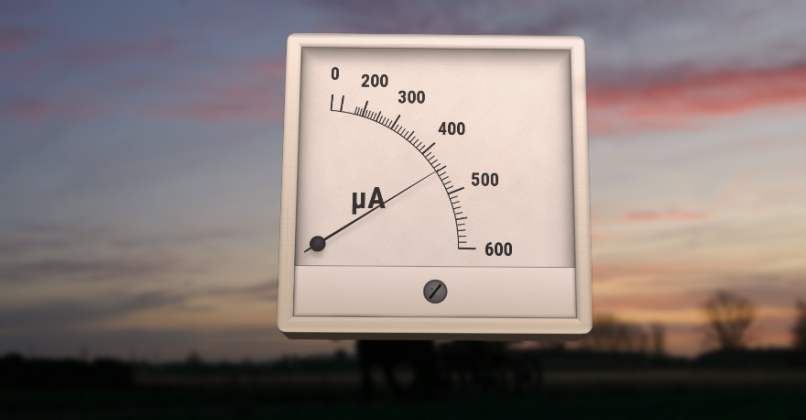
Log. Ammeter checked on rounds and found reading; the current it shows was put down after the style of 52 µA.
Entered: 450 µA
